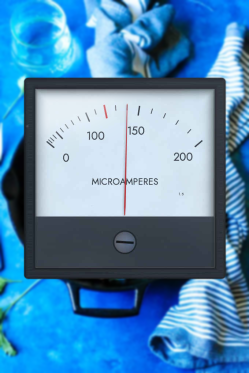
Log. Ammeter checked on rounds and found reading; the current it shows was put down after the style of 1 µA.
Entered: 140 µA
